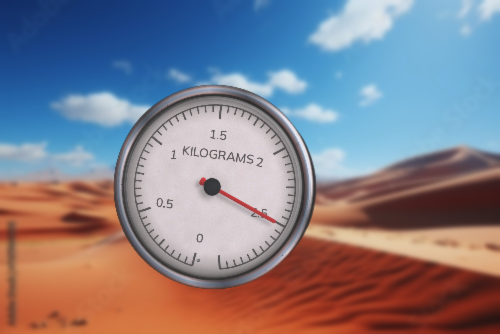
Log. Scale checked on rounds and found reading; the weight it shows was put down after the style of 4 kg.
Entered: 2.5 kg
